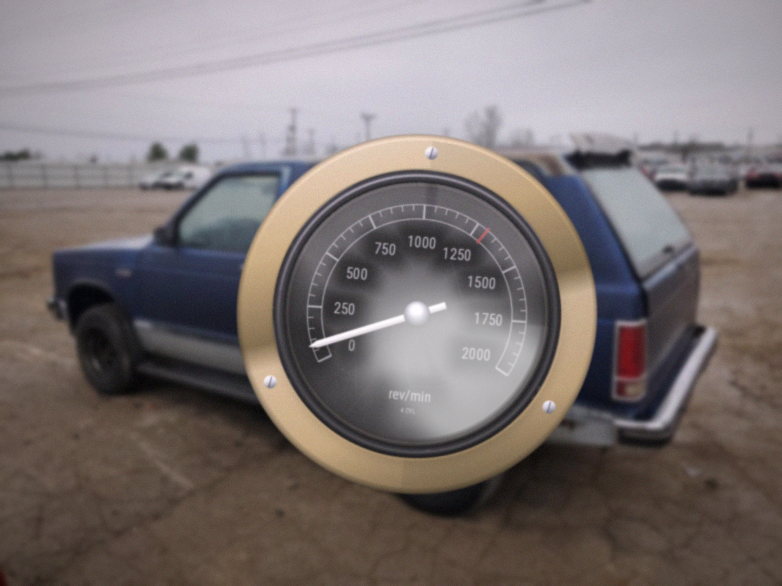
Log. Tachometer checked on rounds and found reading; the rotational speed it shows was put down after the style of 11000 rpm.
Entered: 75 rpm
